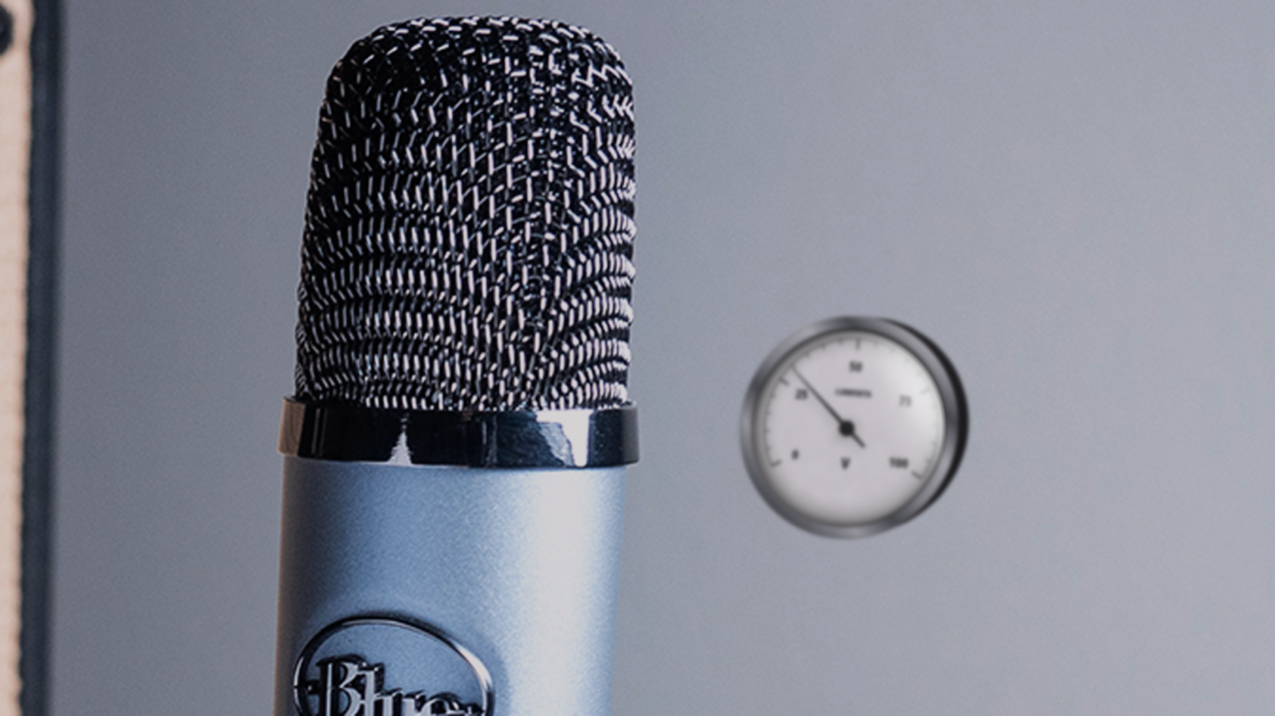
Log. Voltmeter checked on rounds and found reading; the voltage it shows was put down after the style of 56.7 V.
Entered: 30 V
